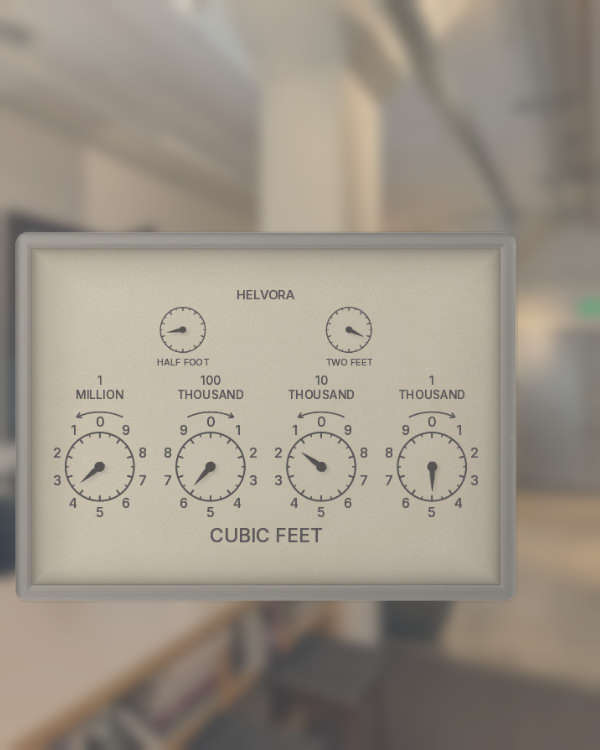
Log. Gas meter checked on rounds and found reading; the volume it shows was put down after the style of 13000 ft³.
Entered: 361500 ft³
